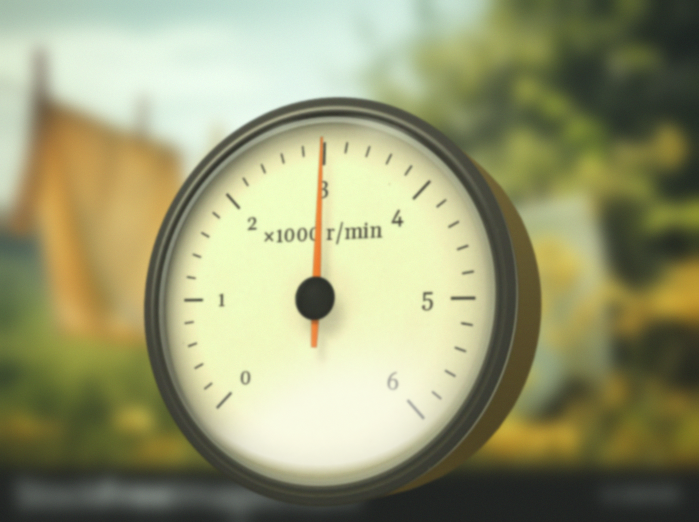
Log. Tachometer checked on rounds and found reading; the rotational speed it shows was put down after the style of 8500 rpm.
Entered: 3000 rpm
